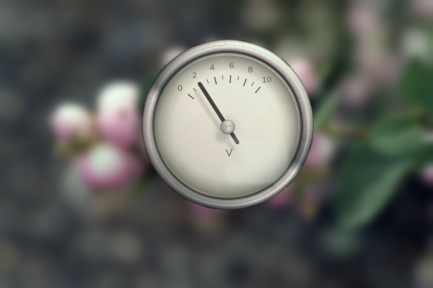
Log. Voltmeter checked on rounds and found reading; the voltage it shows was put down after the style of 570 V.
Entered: 2 V
